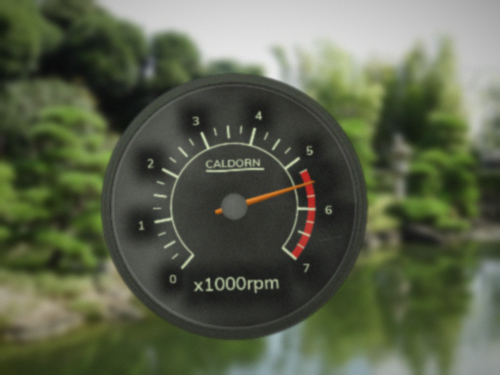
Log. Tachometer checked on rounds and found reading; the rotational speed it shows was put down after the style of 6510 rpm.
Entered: 5500 rpm
